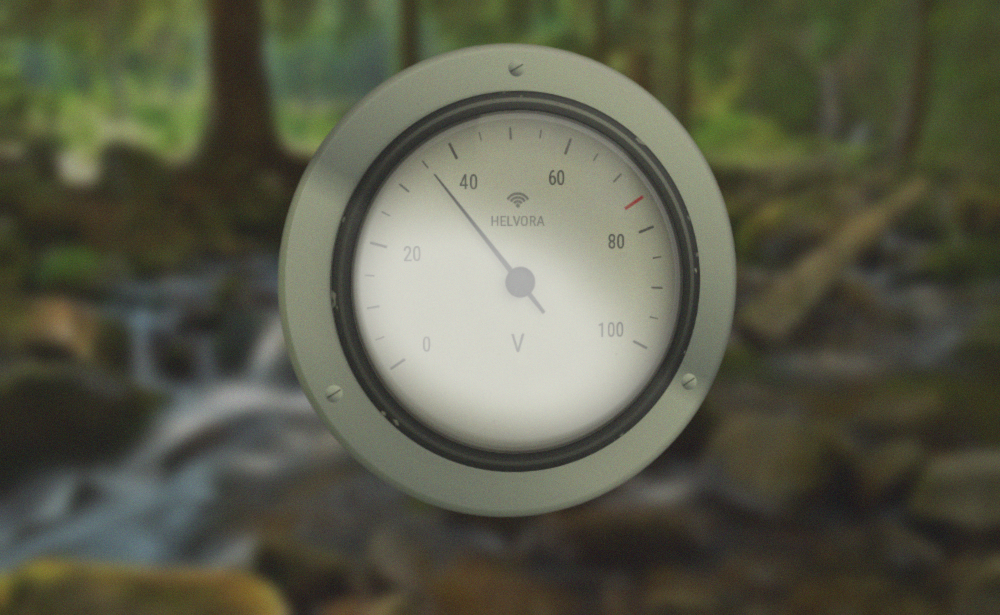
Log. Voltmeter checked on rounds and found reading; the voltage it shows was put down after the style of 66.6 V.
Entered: 35 V
